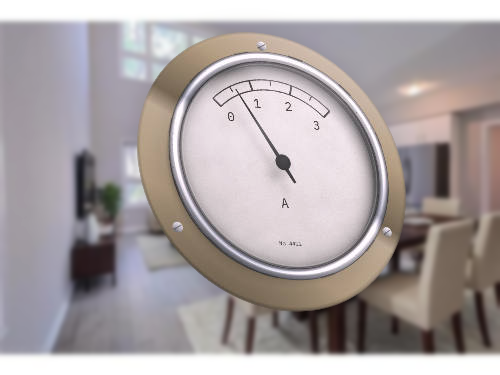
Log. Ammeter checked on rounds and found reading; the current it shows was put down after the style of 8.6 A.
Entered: 0.5 A
